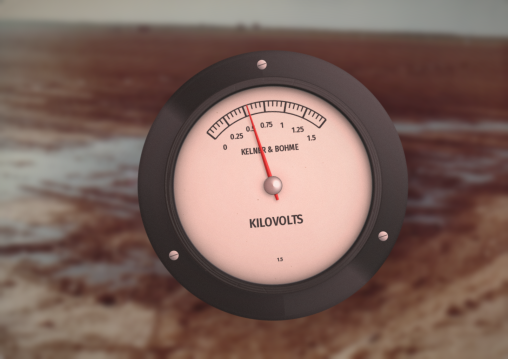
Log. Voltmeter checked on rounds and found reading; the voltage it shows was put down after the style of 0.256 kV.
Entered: 0.55 kV
